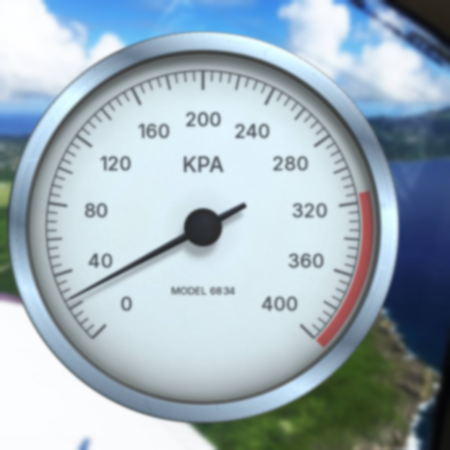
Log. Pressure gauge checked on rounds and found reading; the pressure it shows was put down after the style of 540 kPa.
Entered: 25 kPa
